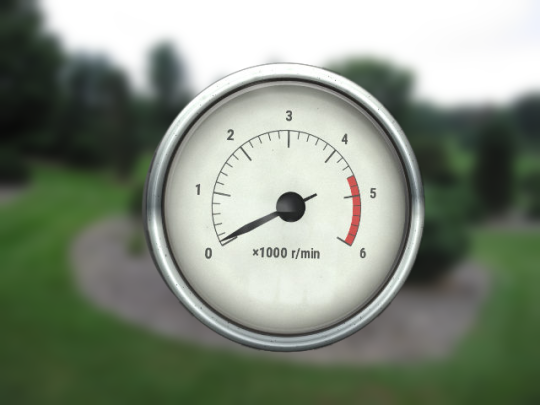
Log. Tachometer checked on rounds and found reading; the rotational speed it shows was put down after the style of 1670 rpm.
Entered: 100 rpm
